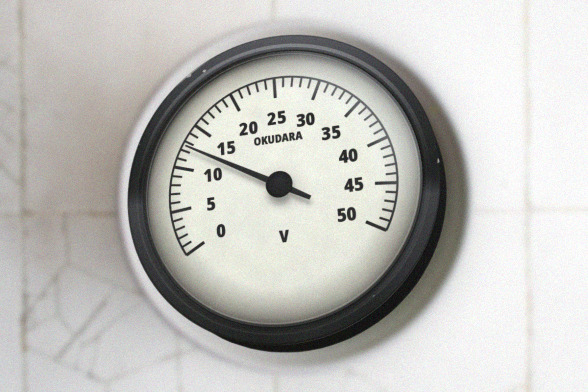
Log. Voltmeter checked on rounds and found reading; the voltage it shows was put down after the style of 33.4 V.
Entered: 12.5 V
